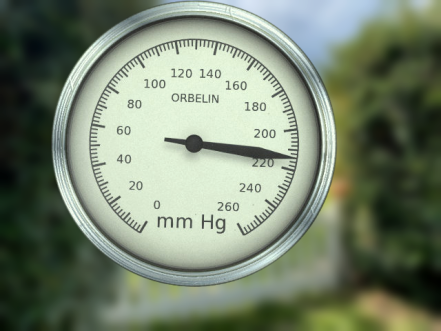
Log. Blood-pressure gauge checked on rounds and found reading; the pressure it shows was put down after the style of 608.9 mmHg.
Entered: 214 mmHg
